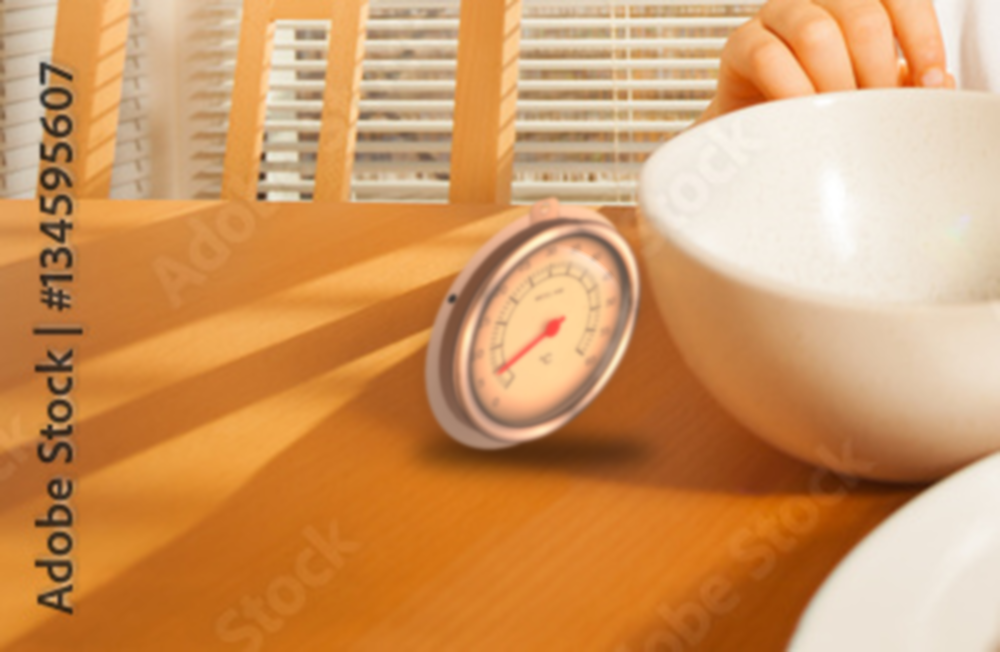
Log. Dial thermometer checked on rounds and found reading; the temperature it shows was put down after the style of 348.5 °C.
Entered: 5 °C
